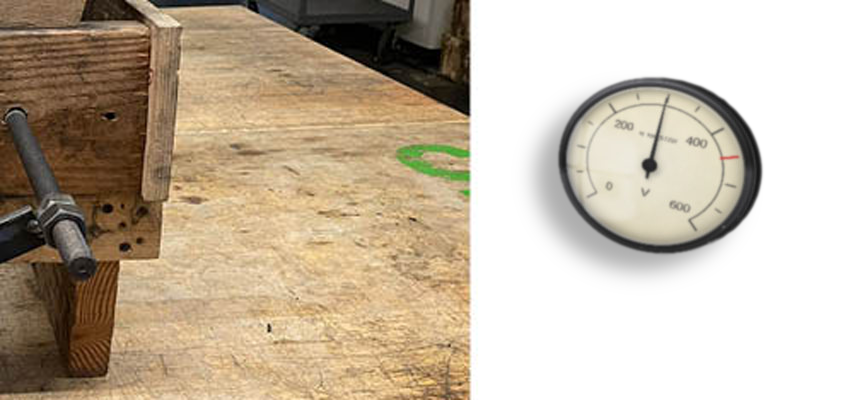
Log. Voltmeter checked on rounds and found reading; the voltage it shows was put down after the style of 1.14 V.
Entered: 300 V
